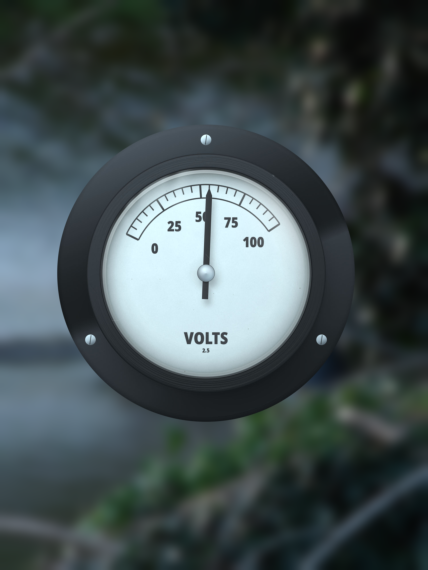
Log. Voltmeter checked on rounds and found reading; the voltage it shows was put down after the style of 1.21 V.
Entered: 55 V
